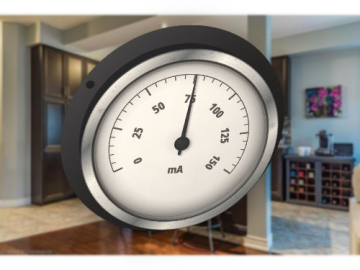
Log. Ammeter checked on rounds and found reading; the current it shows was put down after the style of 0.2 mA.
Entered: 75 mA
